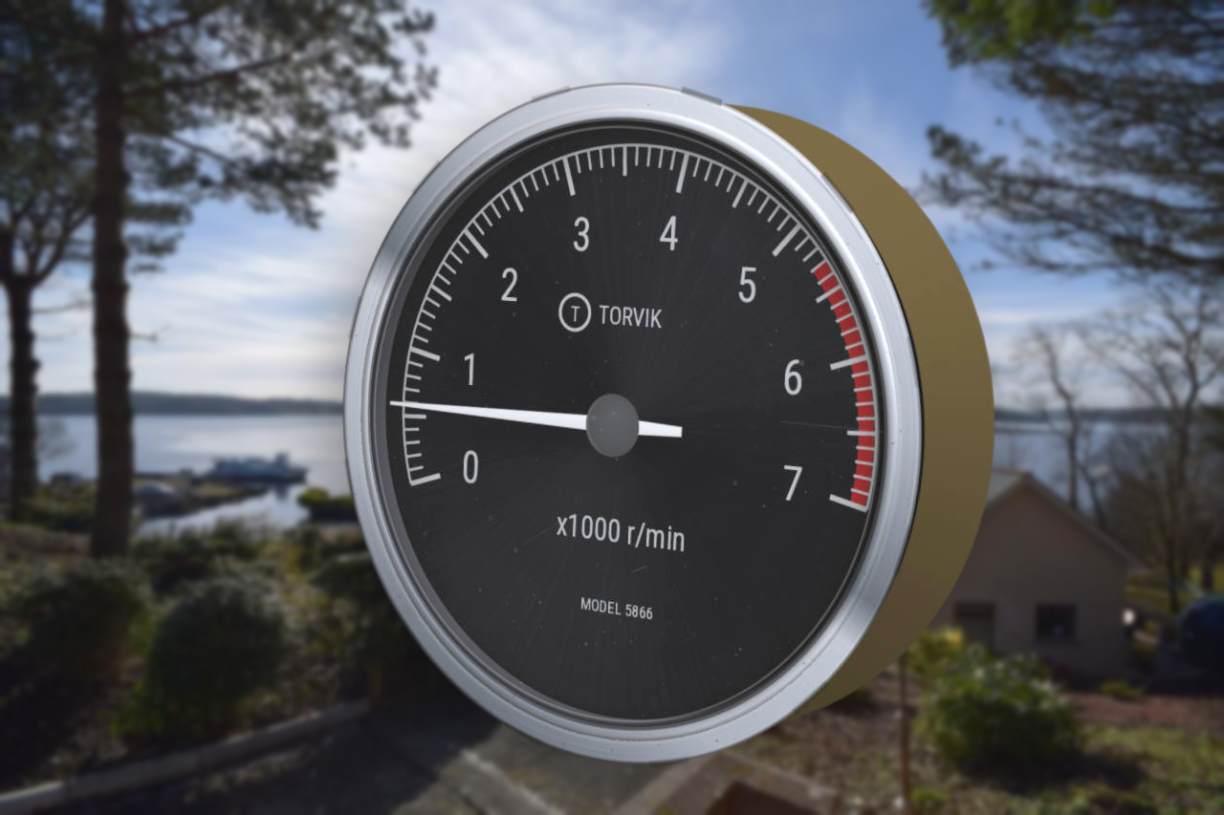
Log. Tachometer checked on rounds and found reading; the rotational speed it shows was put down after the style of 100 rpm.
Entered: 600 rpm
